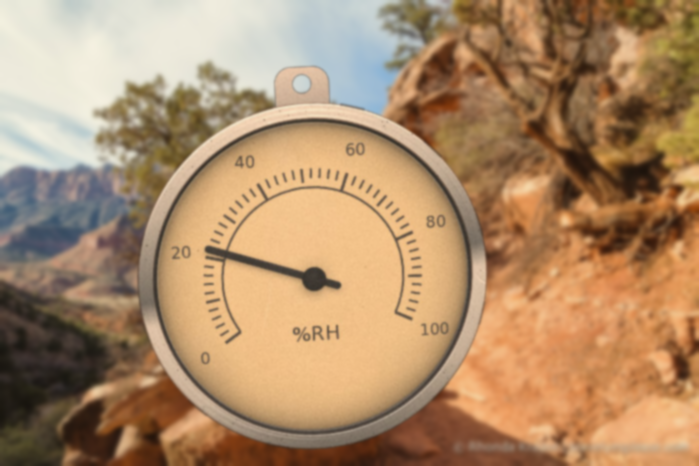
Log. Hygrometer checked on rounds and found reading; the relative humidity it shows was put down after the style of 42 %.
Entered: 22 %
